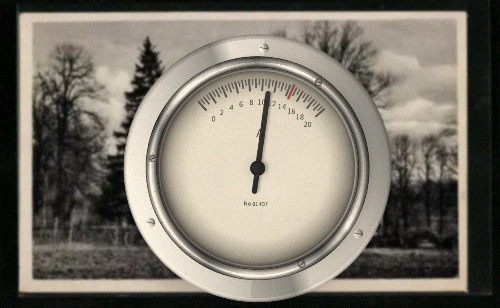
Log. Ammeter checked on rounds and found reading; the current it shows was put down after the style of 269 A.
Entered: 11 A
